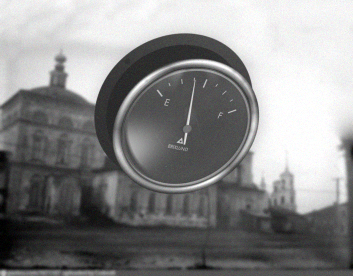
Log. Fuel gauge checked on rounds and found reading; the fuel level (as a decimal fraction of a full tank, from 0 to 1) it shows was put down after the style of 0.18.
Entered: 0.375
